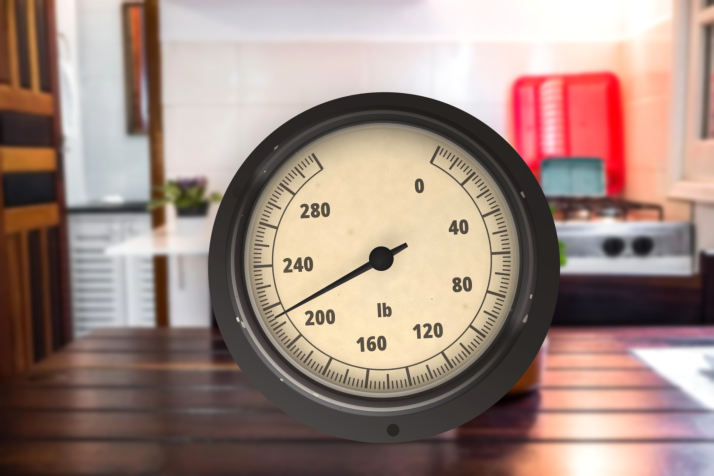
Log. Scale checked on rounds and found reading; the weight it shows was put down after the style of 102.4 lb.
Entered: 214 lb
